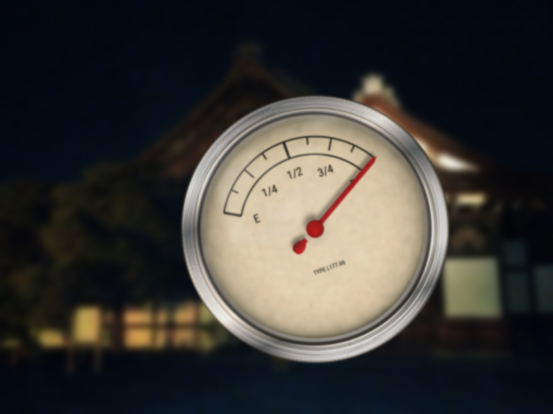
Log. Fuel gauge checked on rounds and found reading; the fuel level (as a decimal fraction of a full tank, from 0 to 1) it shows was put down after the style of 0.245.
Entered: 1
